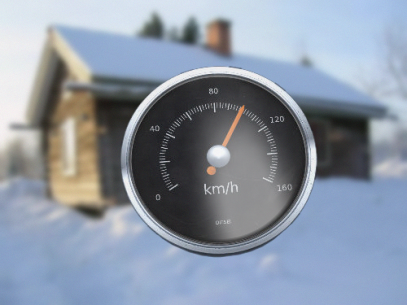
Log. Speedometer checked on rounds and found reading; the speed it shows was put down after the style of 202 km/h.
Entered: 100 km/h
